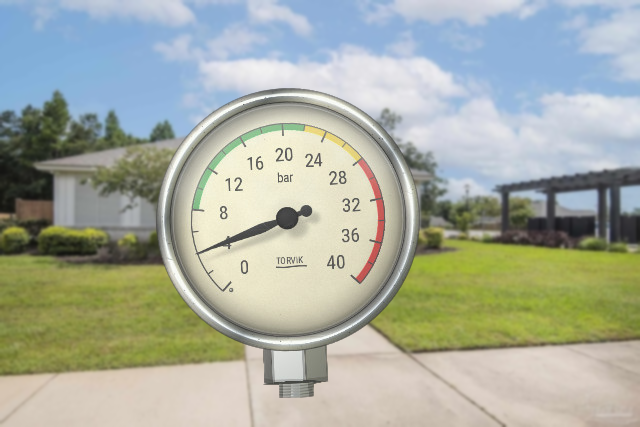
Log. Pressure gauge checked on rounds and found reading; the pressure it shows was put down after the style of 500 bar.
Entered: 4 bar
